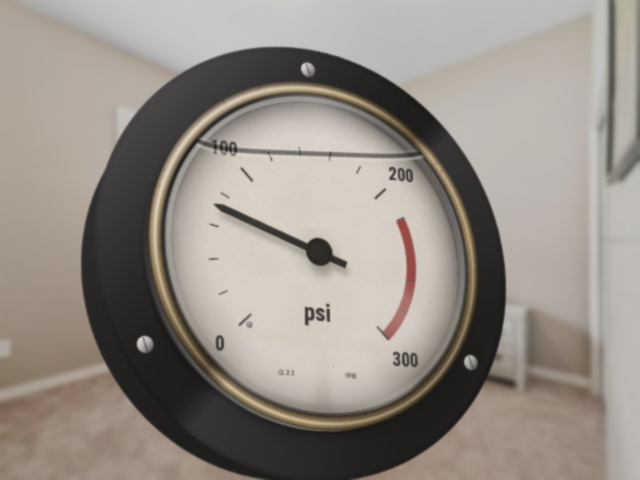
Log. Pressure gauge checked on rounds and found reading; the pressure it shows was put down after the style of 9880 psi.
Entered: 70 psi
